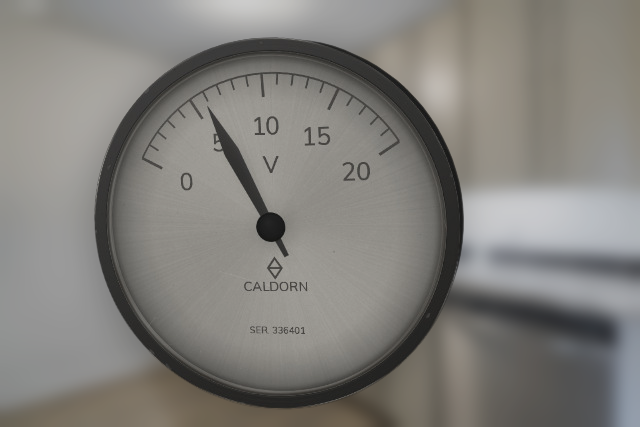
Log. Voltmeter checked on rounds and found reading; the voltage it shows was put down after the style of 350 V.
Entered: 6 V
